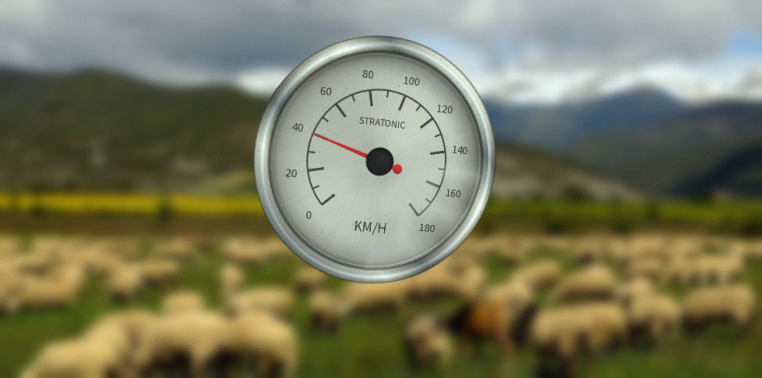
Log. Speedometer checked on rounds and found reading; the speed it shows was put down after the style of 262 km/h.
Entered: 40 km/h
